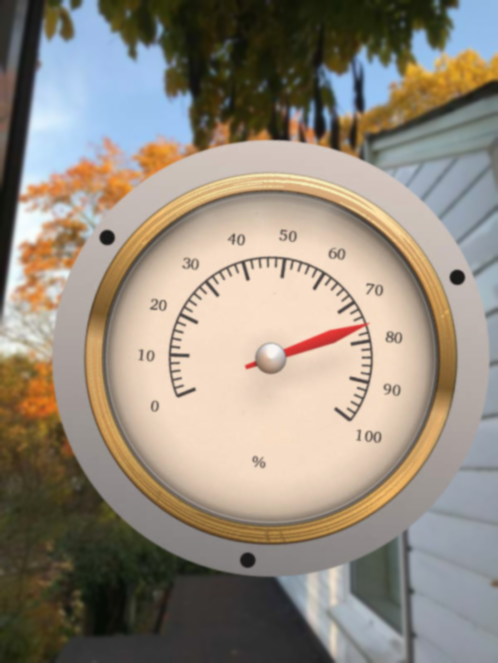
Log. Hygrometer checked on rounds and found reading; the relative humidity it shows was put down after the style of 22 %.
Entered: 76 %
